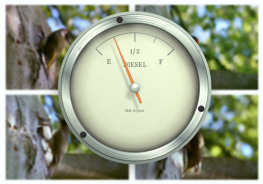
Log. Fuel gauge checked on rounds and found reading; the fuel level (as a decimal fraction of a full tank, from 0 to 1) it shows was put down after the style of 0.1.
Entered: 0.25
